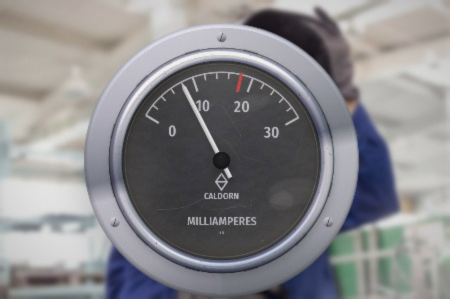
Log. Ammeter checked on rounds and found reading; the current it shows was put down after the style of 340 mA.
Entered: 8 mA
